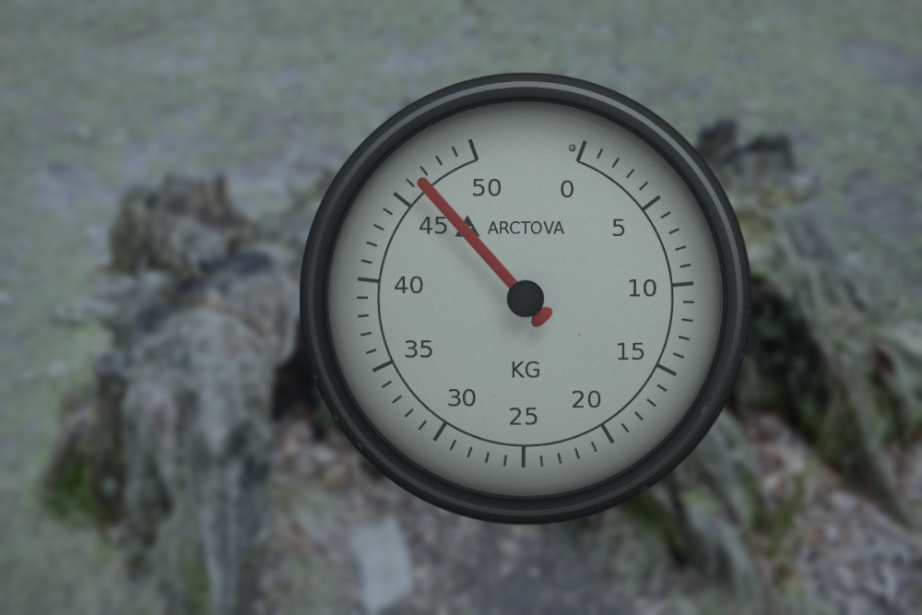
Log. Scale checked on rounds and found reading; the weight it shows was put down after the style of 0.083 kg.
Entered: 46.5 kg
